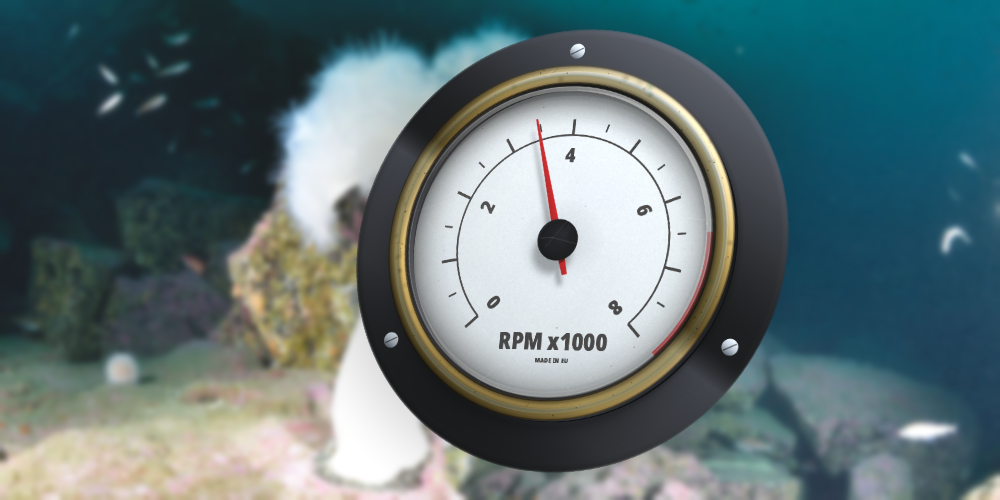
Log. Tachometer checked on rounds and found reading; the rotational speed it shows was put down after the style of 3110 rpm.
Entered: 3500 rpm
